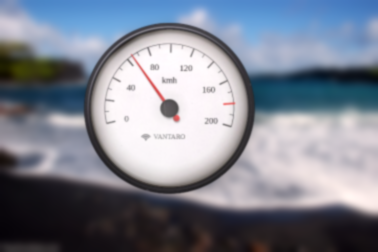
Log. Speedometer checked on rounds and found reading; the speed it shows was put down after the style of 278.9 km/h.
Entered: 65 km/h
